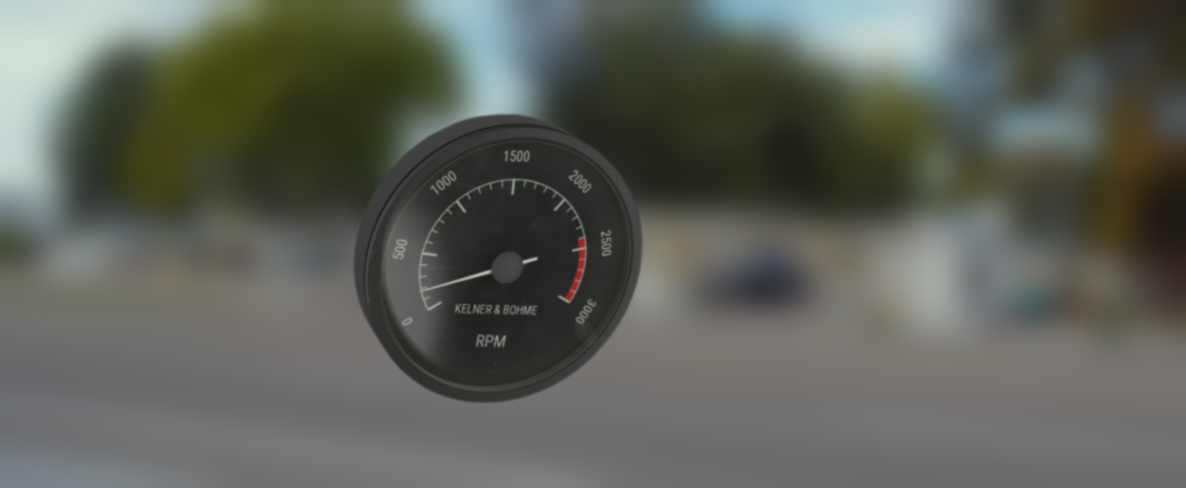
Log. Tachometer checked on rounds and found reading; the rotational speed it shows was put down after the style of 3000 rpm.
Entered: 200 rpm
